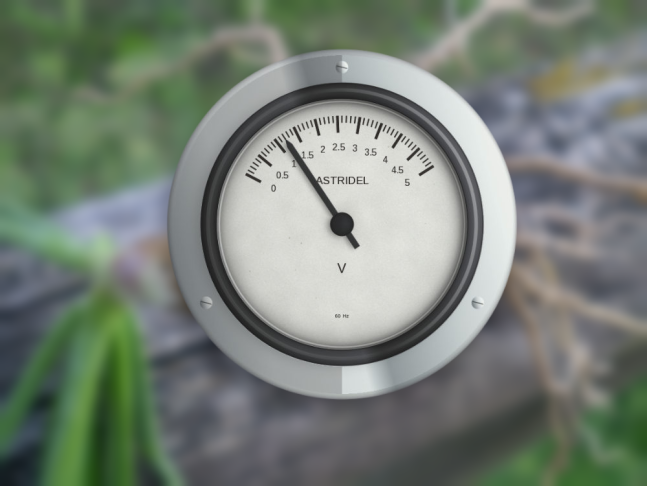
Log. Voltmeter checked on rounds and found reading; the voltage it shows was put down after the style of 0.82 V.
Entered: 1.2 V
